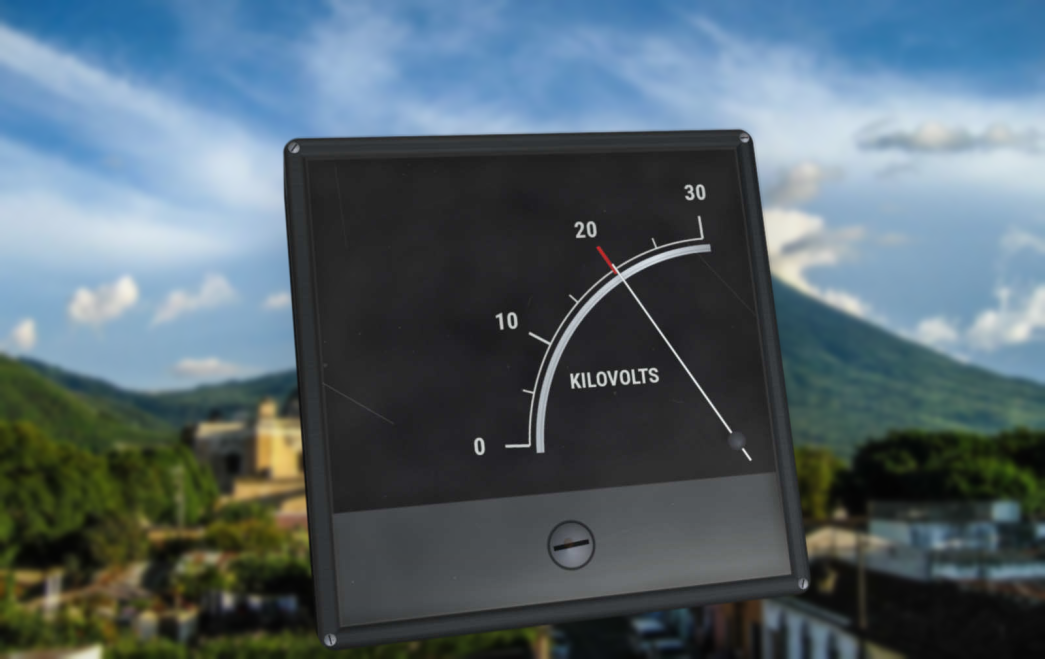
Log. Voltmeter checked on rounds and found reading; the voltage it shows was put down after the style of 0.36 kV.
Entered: 20 kV
